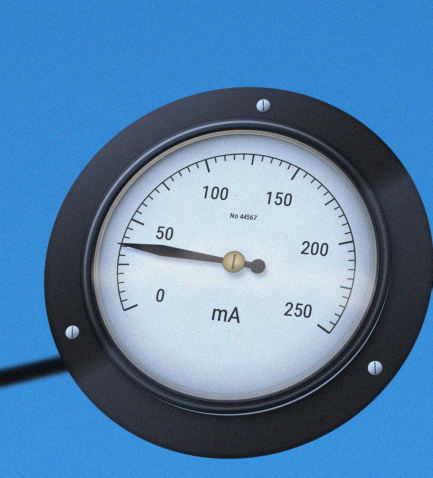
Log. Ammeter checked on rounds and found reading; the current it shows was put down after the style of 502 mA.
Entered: 35 mA
